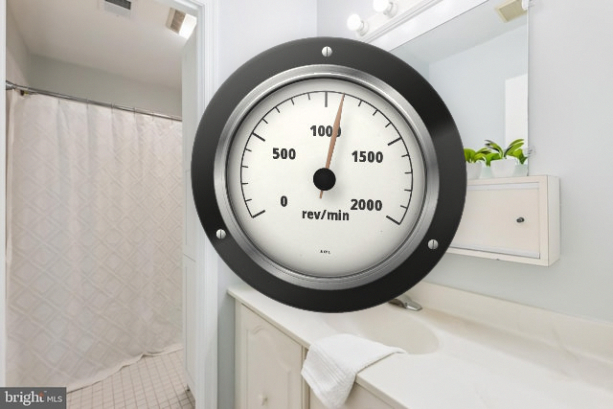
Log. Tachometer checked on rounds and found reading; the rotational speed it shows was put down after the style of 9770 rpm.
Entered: 1100 rpm
